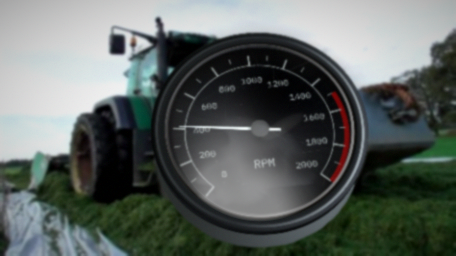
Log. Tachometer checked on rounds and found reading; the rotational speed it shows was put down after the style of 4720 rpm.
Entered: 400 rpm
